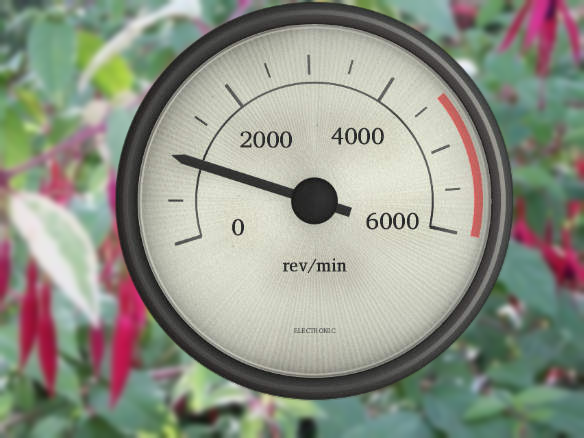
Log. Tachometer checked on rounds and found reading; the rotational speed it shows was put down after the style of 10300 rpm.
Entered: 1000 rpm
